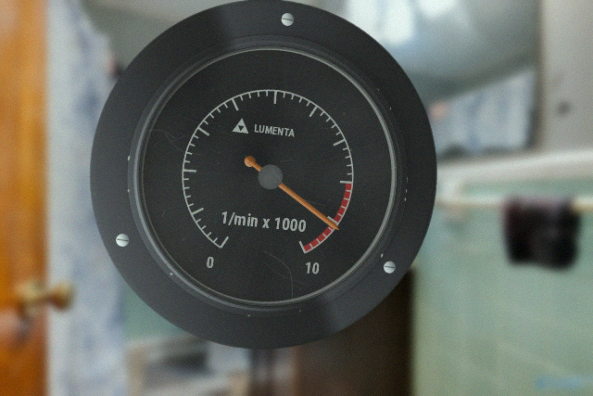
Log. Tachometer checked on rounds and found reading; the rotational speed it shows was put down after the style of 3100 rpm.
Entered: 9100 rpm
